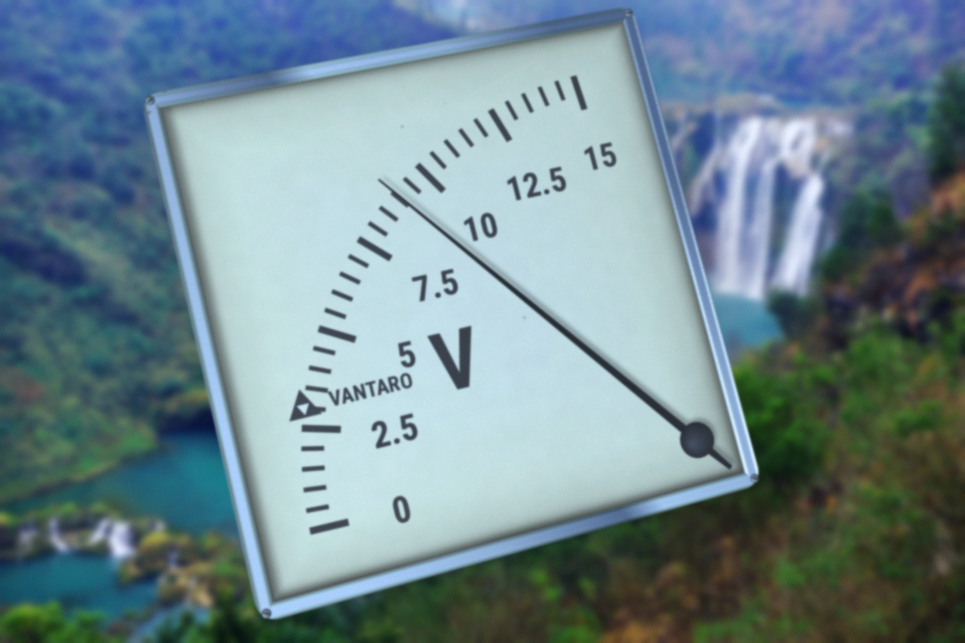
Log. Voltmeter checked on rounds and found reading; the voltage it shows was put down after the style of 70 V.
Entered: 9 V
